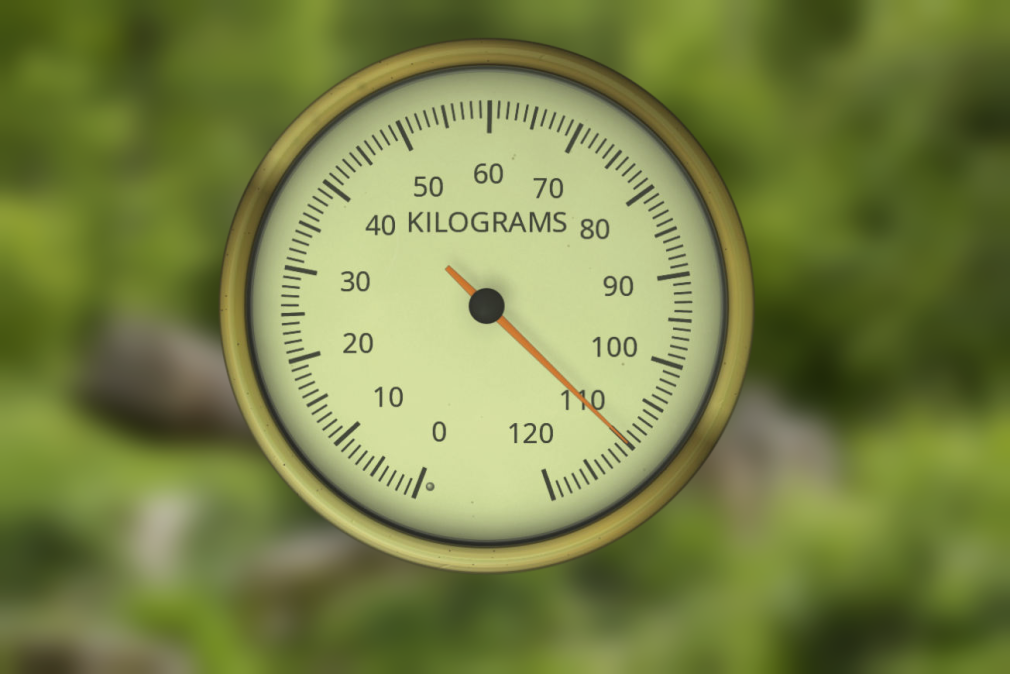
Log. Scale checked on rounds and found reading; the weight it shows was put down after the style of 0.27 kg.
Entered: 110 kg
